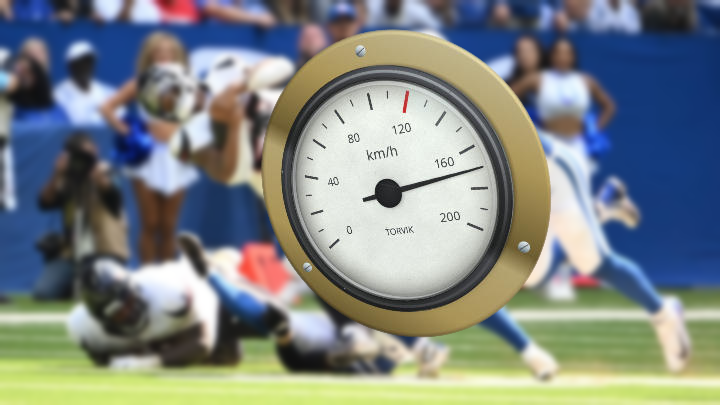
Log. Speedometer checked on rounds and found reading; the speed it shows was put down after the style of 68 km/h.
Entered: 170 km/h
